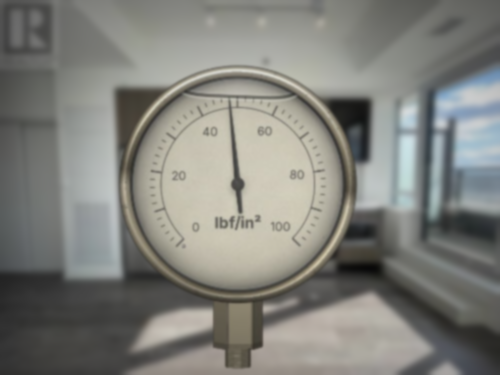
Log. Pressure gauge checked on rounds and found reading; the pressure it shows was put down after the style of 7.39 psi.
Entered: 48 psi
